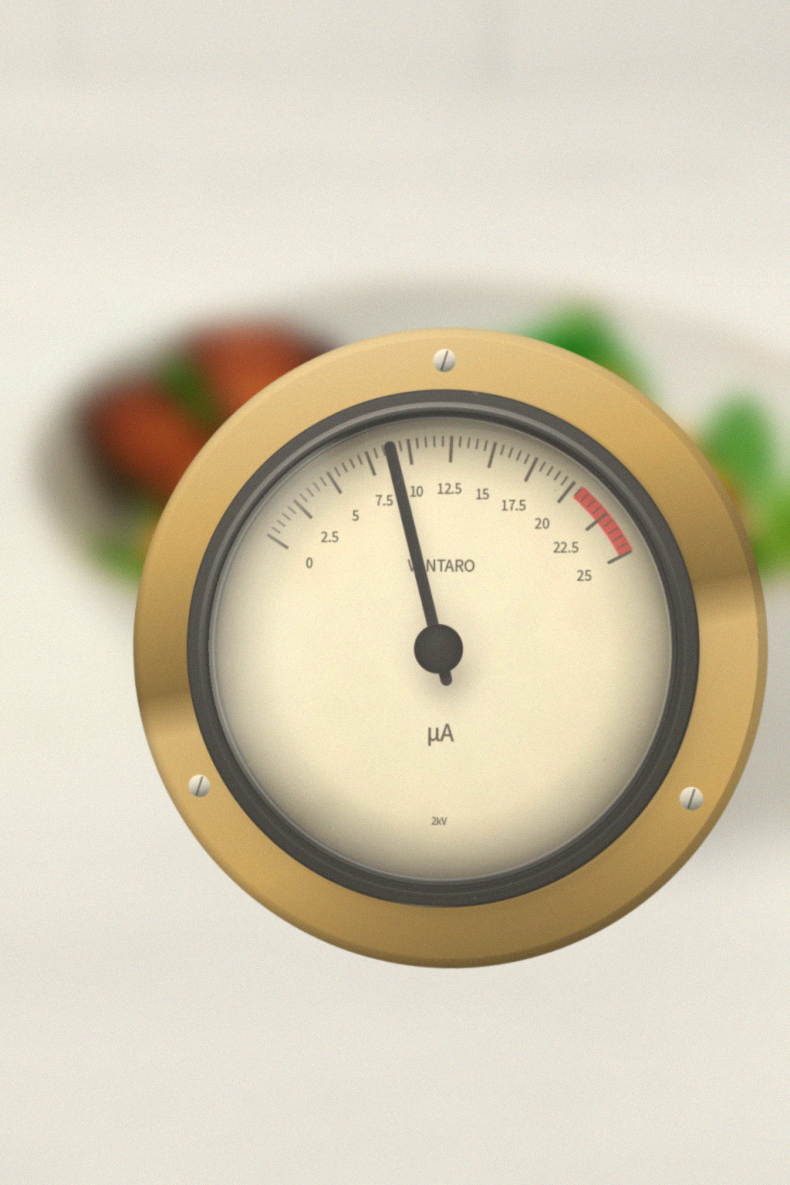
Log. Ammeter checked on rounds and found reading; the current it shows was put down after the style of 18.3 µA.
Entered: 9 µA
